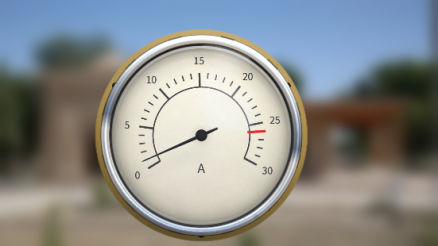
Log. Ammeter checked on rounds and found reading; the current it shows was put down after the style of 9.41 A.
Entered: 1 A
